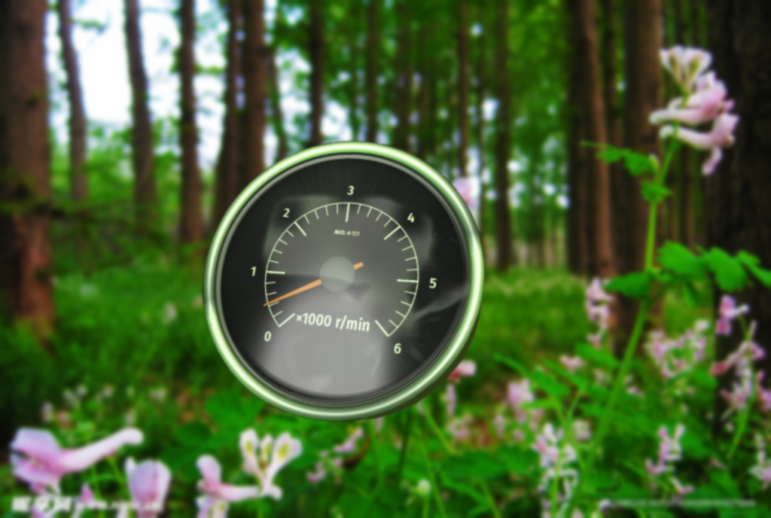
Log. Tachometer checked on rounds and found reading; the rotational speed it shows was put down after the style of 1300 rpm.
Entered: 400 rpm
